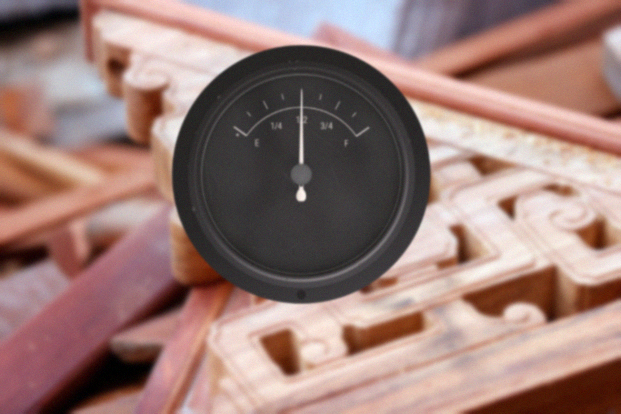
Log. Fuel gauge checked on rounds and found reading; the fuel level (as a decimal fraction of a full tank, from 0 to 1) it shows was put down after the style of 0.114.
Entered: 0.5
